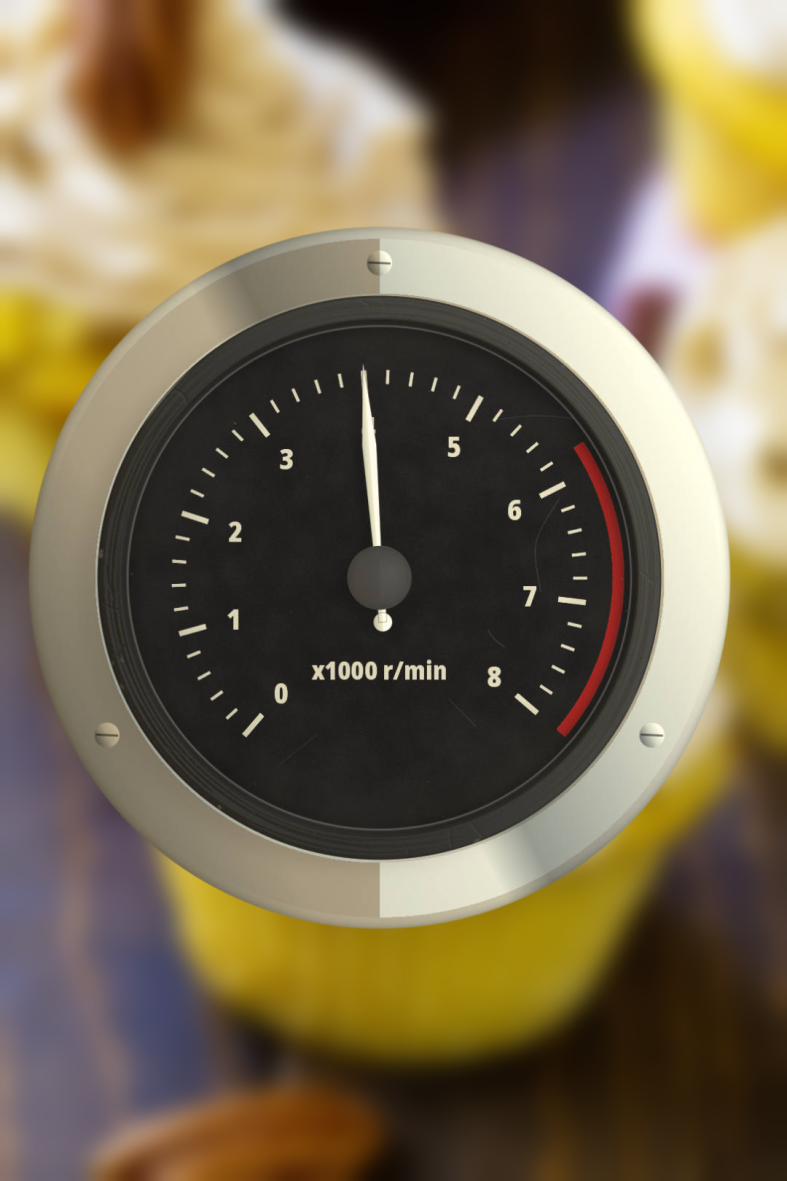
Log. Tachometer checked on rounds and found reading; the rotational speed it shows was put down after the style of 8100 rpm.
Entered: 4000 rpm
